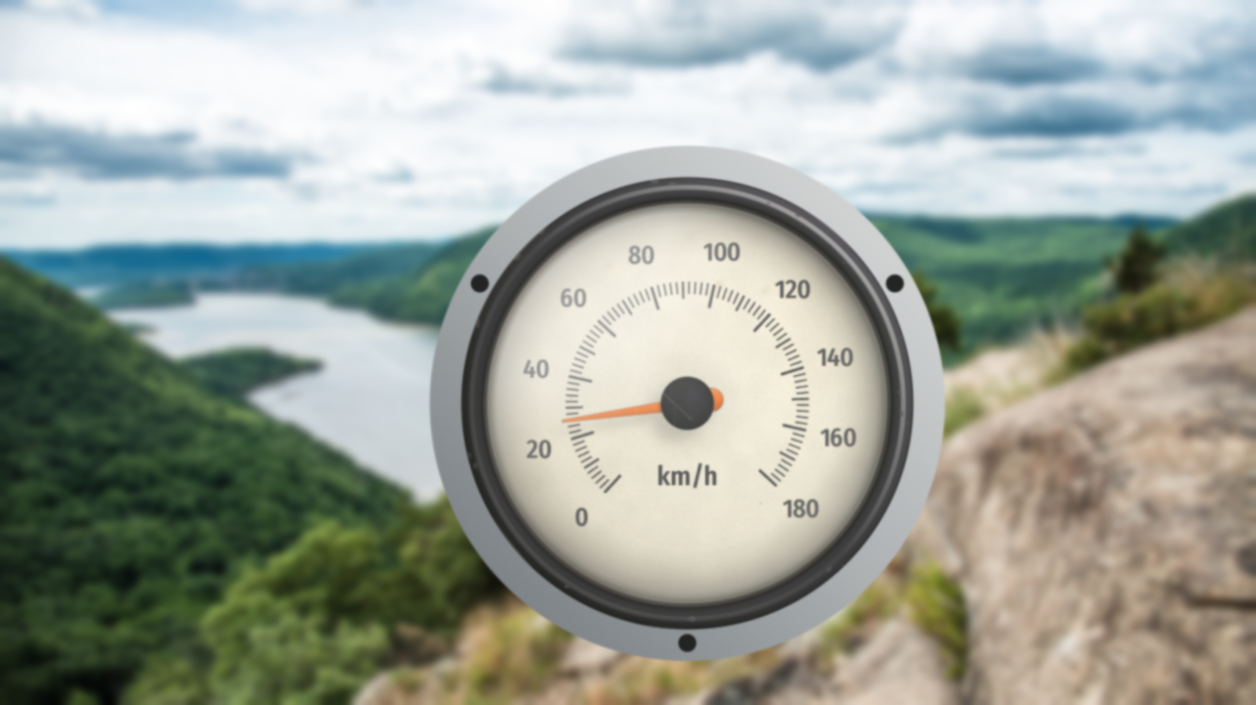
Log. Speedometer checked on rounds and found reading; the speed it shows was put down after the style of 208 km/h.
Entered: 26 km/h
